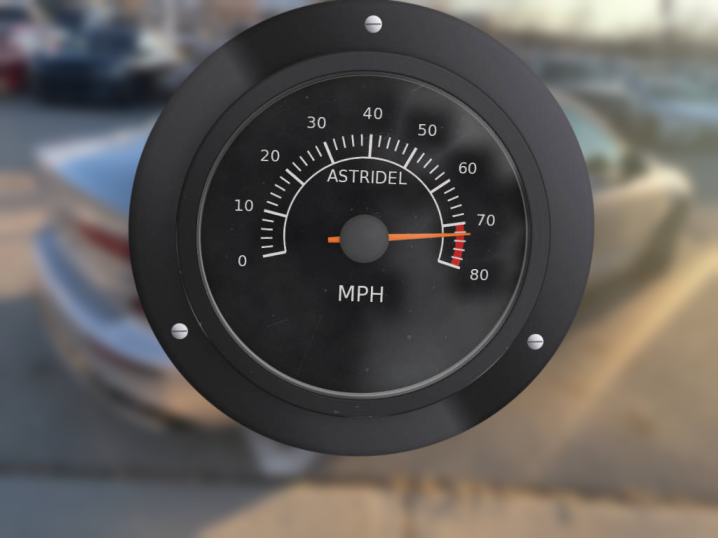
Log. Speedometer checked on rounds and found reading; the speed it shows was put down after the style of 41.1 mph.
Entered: 72 mph
